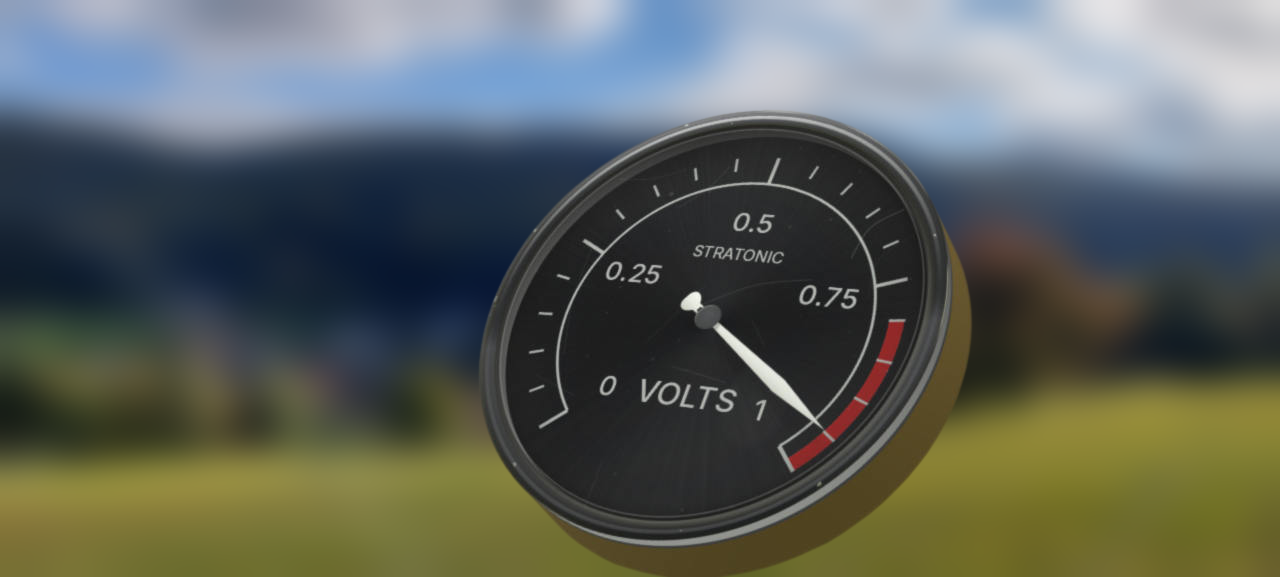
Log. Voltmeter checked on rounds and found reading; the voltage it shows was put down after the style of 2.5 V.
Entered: 0.95 V
